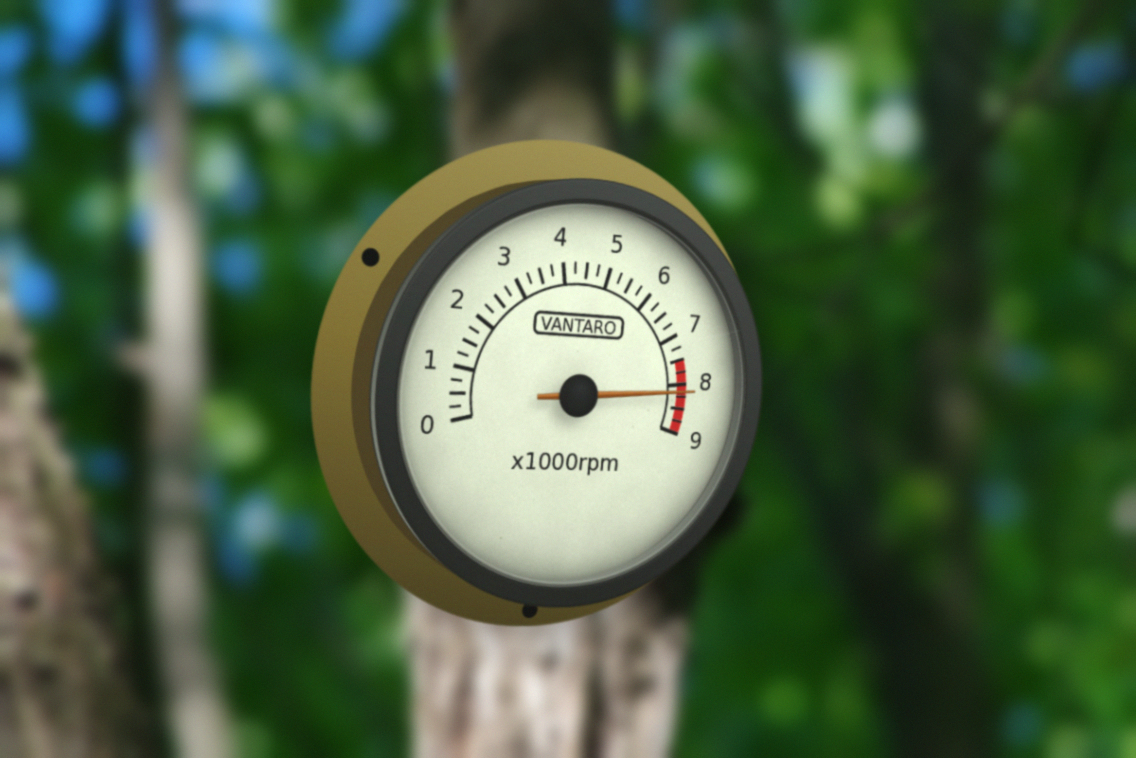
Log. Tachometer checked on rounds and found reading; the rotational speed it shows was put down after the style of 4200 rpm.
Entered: 8125 rpm
